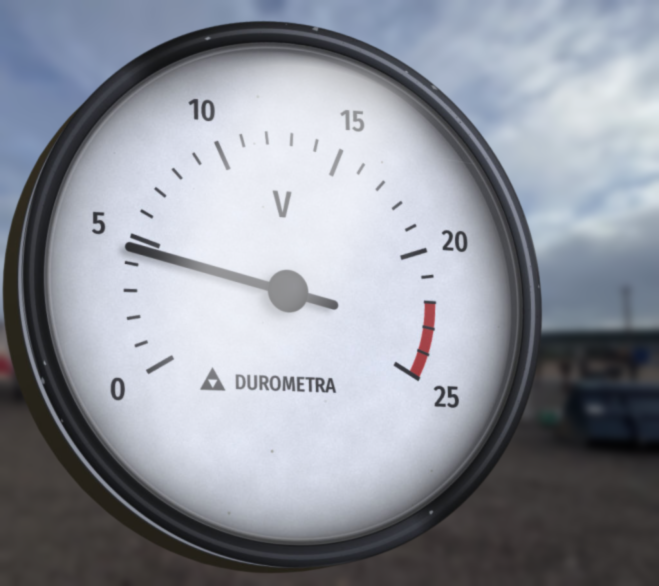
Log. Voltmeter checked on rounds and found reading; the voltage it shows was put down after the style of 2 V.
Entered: 4.5 V
